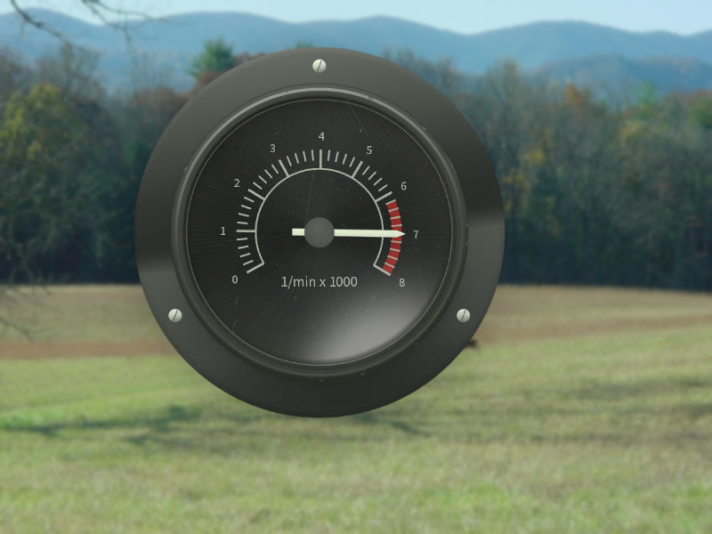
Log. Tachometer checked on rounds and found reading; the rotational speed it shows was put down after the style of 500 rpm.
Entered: 7000 rpm
